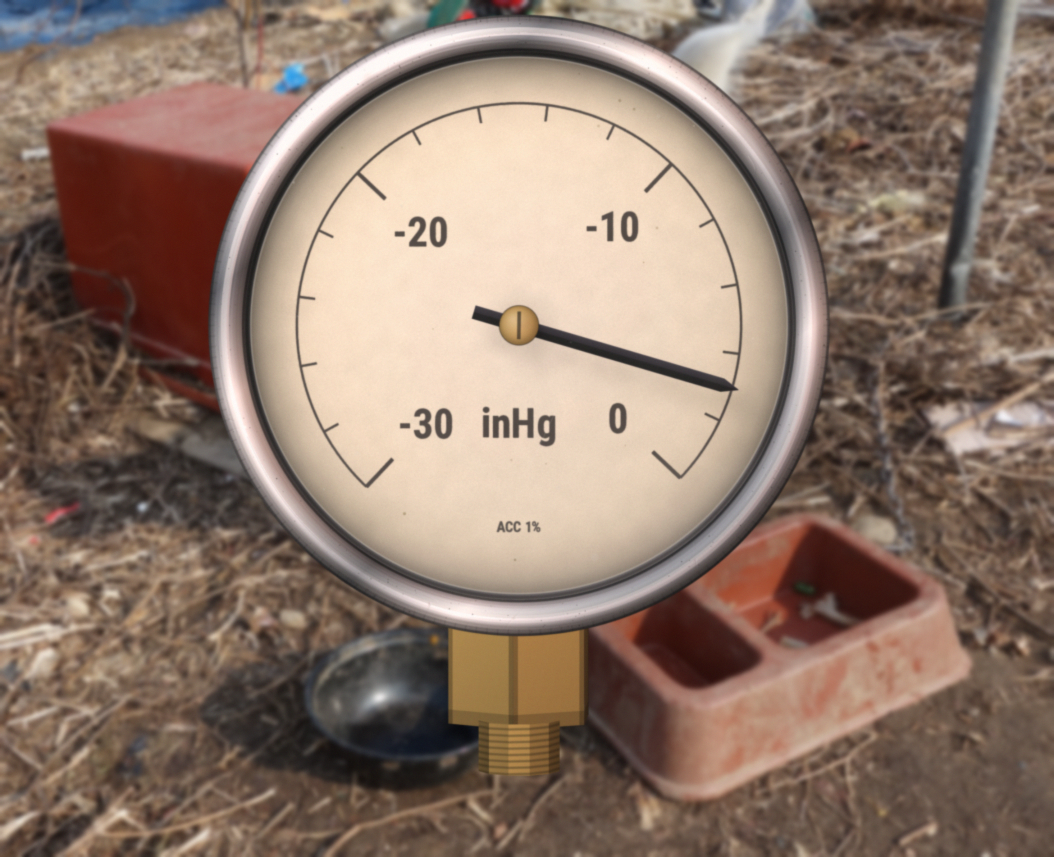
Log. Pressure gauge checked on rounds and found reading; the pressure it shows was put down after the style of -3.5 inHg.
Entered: -3 inHg
